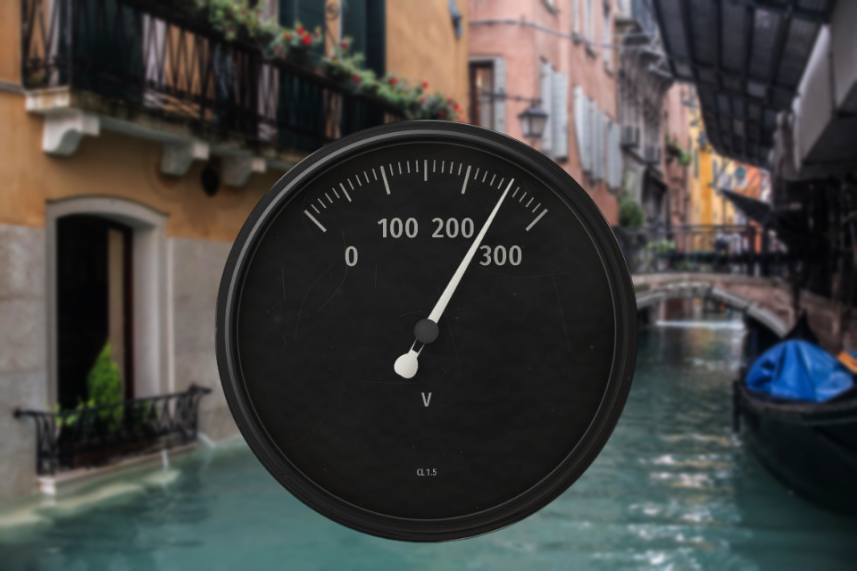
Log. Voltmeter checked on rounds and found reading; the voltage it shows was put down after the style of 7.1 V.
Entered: 250 V
